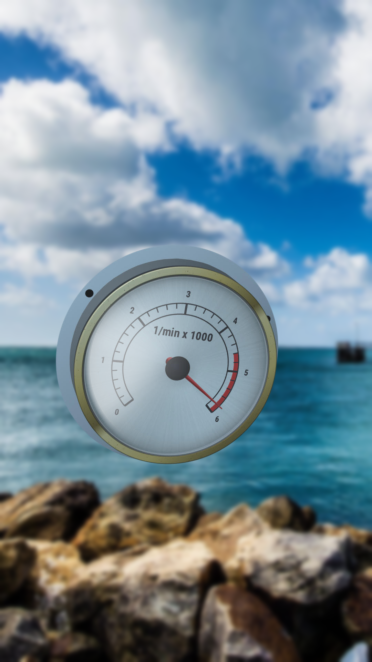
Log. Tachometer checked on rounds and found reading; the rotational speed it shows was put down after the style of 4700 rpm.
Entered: 5800 rpm
